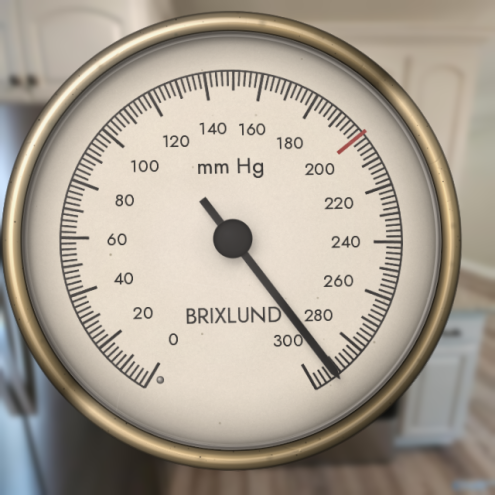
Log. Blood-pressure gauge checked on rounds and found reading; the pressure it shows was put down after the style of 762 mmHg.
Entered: 292 mmHg
